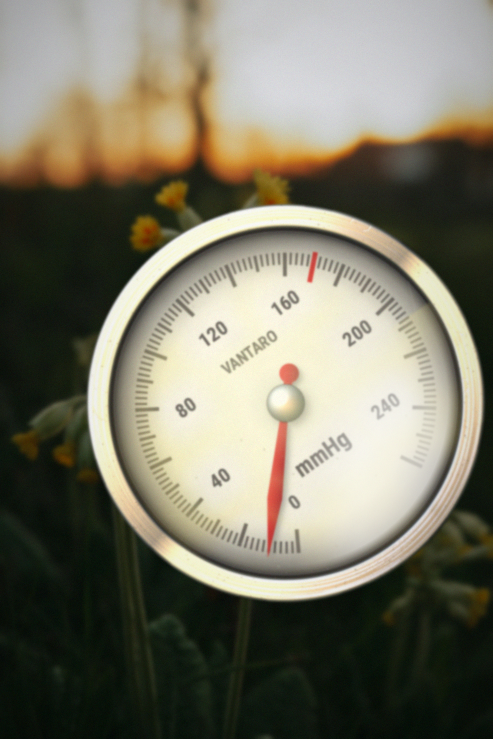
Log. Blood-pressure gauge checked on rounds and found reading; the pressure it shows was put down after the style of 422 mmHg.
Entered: 10 mmHg
